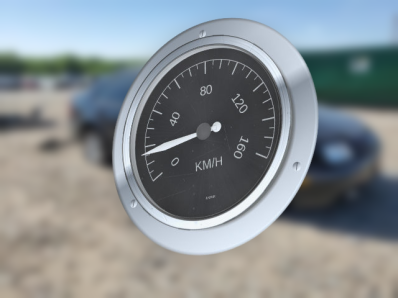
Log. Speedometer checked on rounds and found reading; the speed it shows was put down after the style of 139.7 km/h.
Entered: 15 km/h
